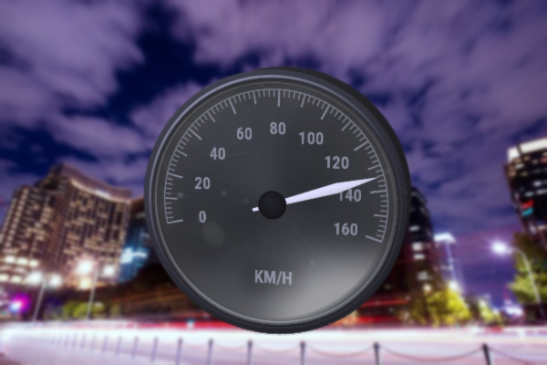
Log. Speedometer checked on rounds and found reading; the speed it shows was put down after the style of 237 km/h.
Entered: 134 km/h
